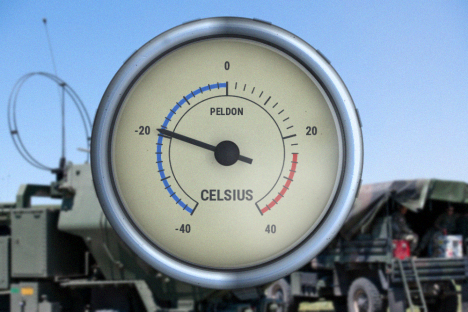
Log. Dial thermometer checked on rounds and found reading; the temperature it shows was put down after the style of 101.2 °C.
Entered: -19 °C
